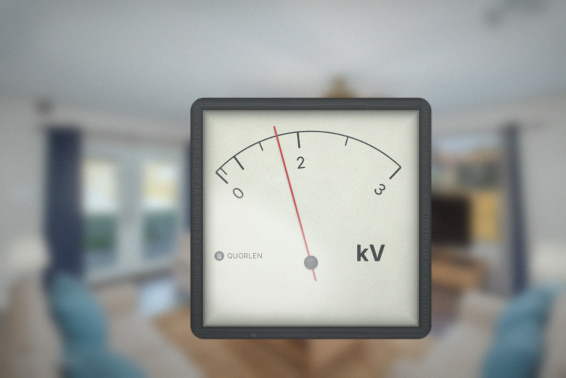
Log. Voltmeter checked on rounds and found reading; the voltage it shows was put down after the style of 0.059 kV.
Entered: 1.75 kV
